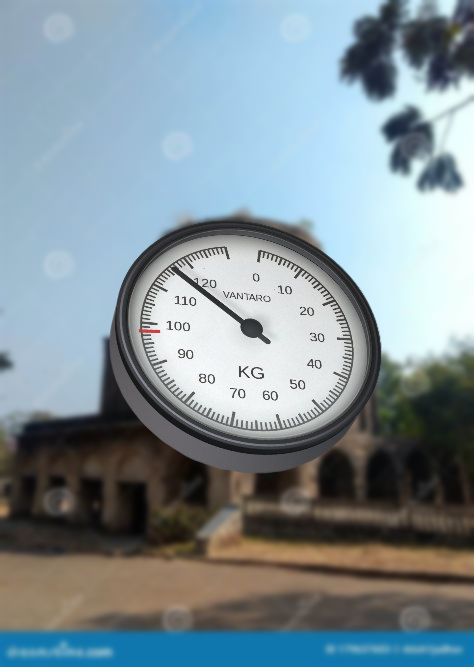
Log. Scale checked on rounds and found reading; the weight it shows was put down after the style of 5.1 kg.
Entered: 115 kg
